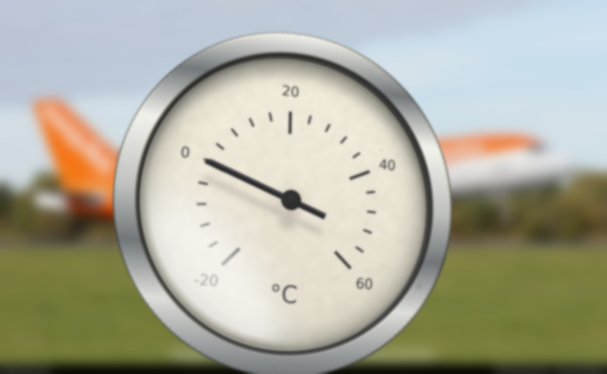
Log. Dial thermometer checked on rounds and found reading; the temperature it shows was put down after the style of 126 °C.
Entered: 0 °C
